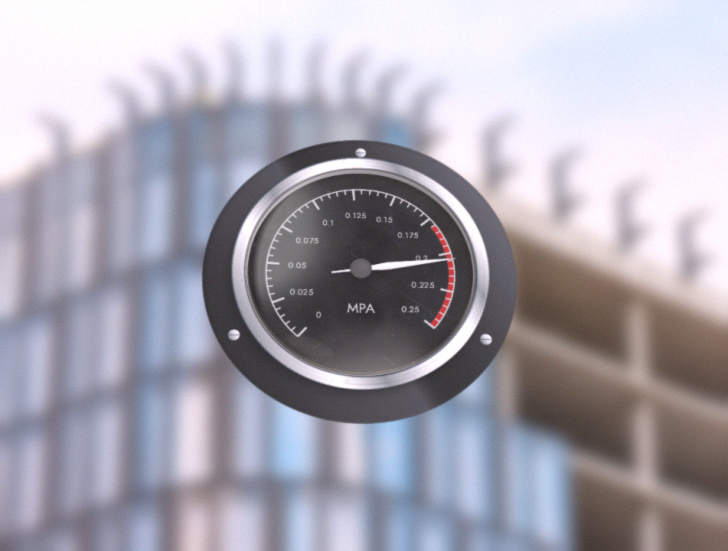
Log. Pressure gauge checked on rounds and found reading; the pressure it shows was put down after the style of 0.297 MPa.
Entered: 0.205 MPa
